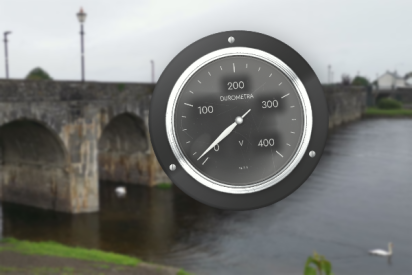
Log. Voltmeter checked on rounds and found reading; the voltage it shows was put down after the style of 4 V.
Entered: 10 V
